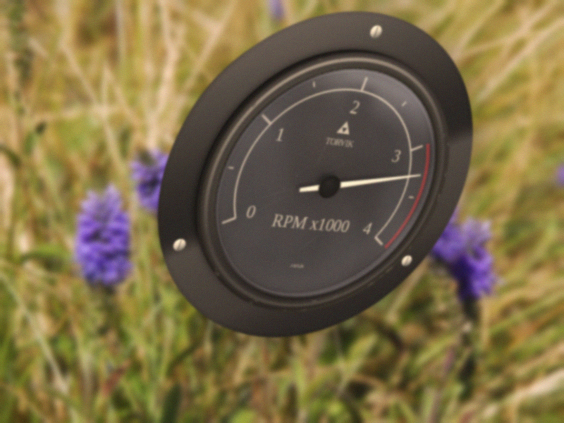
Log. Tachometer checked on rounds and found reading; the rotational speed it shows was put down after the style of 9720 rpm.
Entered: 3250 rpm
